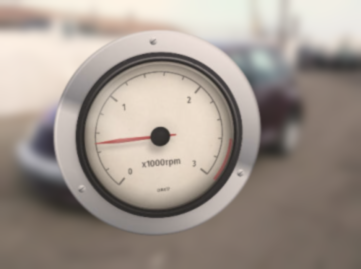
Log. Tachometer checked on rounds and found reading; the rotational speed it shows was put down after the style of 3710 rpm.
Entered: 500 rpm
